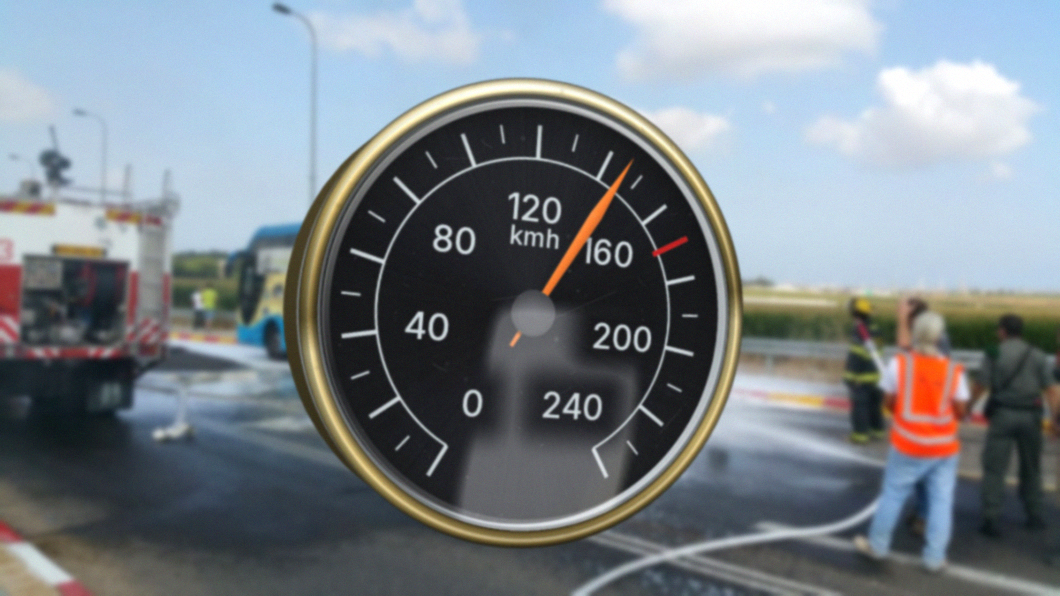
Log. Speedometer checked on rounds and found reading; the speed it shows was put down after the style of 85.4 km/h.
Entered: 145 km/h
